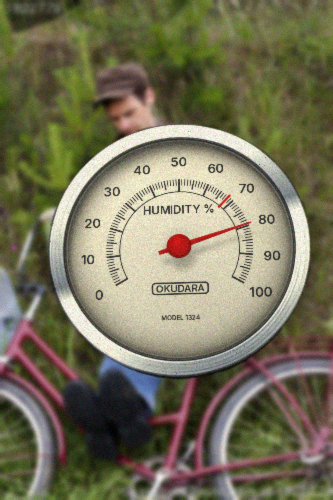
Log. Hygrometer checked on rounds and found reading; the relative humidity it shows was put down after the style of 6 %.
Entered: 80 %
